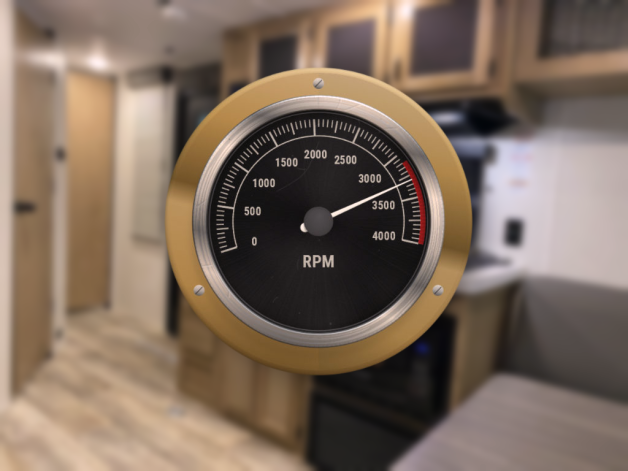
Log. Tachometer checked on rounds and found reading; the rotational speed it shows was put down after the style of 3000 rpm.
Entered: 3300 rpm
